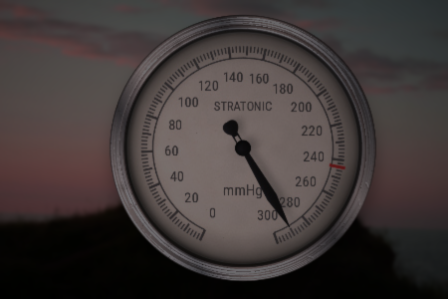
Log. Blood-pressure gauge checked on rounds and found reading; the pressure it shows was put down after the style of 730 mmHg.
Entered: 290 mmHg
